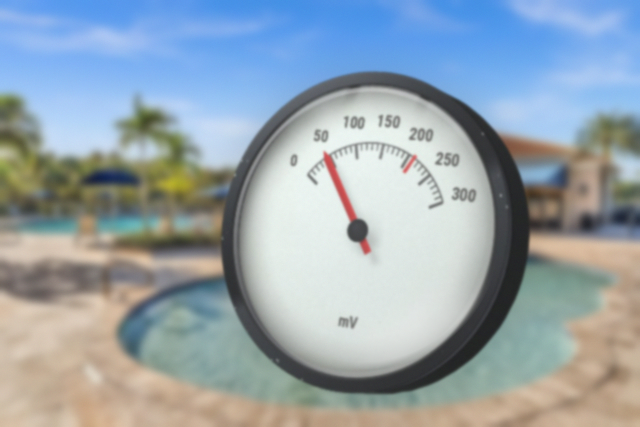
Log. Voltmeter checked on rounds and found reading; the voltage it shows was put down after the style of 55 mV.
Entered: 50 mV
